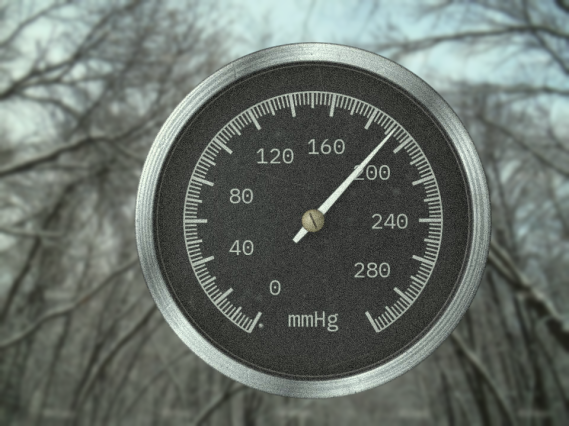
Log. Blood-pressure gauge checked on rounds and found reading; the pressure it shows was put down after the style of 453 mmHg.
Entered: 192 mmHg
